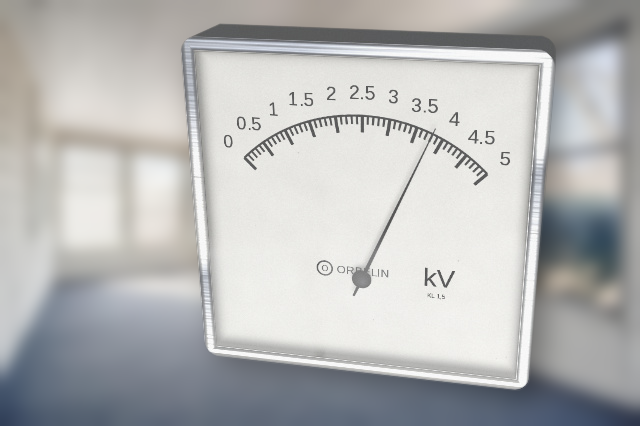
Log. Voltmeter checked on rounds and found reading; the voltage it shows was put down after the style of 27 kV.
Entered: 3.8 kV
